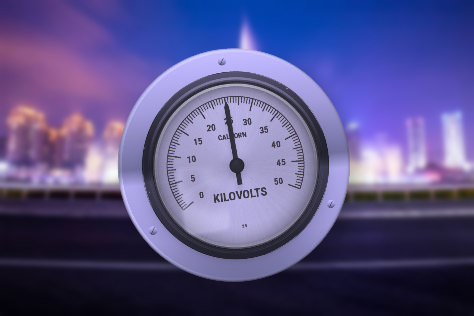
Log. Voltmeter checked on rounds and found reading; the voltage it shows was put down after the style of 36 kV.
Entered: 25 kV
